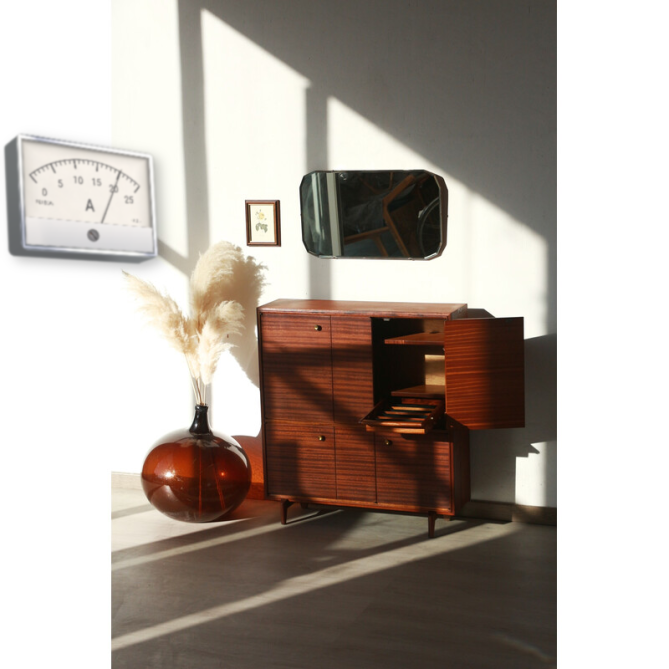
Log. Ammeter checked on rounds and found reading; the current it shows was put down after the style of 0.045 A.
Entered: 20 A
